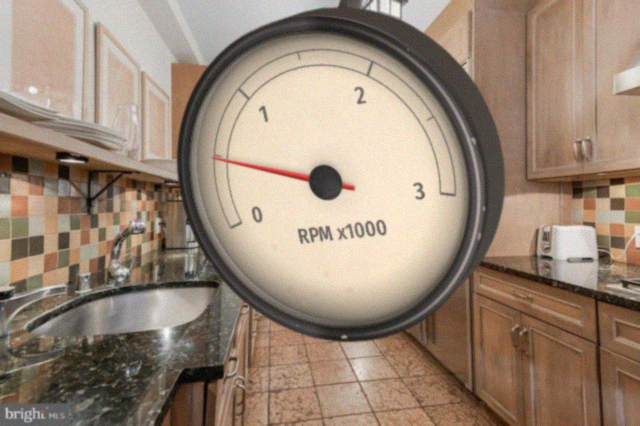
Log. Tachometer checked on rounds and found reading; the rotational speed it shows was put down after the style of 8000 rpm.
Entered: 500 rpm
